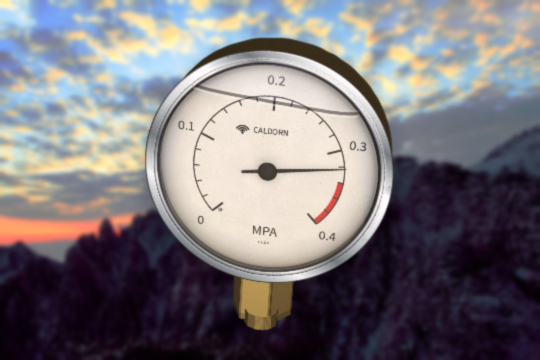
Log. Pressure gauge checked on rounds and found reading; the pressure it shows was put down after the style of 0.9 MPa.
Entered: 0.32 MPa
